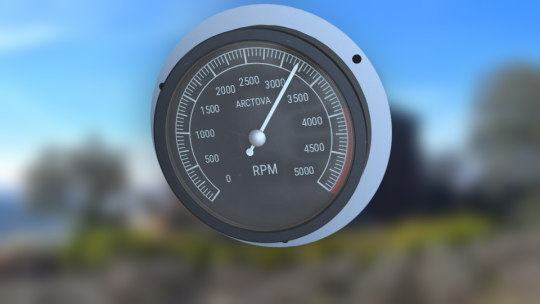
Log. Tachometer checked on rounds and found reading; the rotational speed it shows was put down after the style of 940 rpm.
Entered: 3200 rpm
